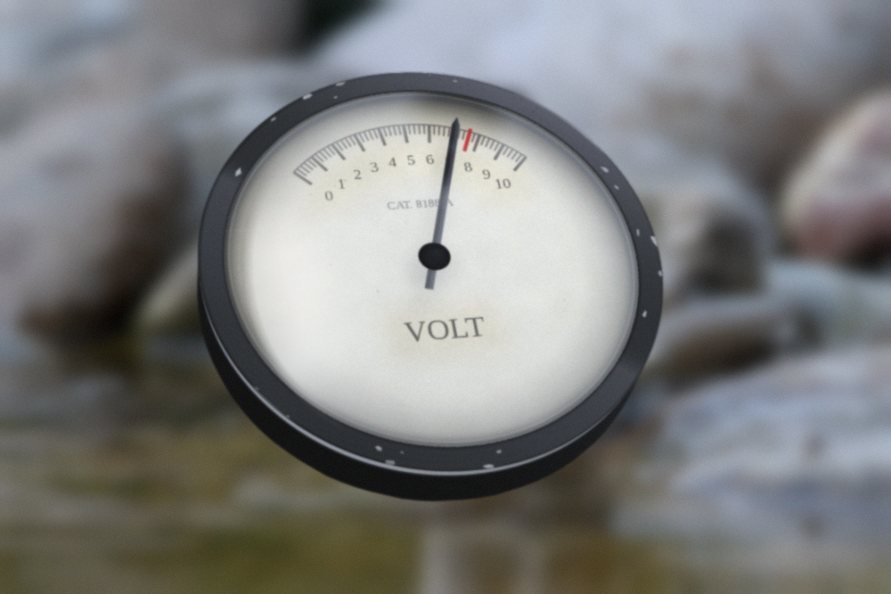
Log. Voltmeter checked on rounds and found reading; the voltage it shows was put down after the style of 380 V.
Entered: 7 V
